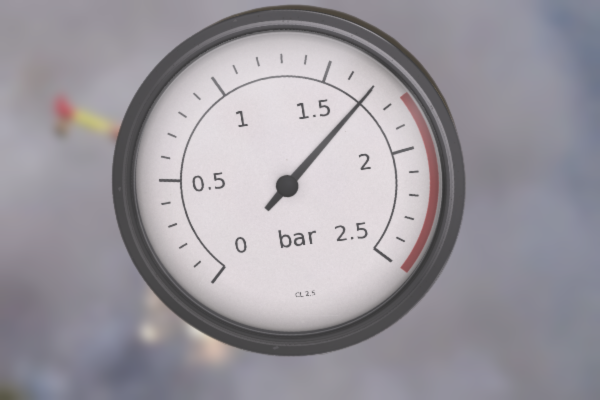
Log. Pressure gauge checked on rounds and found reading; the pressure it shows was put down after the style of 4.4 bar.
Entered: 1.7 bar
